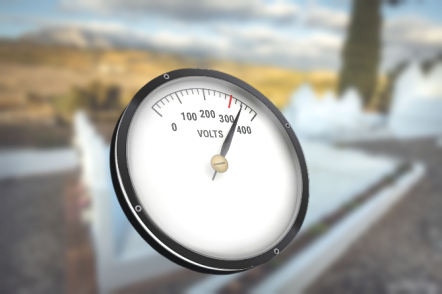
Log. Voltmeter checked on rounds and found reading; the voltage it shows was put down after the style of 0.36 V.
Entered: 340 V
